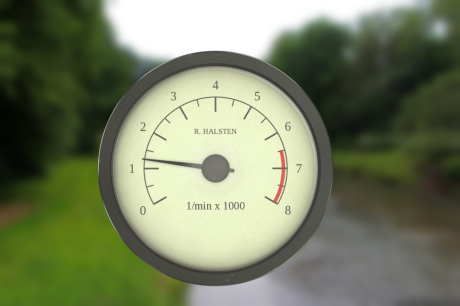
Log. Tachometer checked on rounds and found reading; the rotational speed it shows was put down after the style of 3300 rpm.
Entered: 1250 rpm
